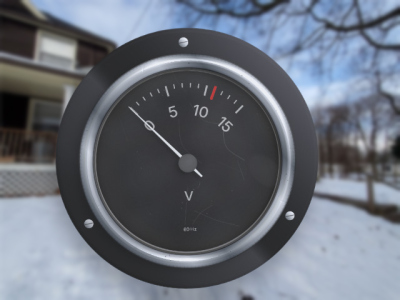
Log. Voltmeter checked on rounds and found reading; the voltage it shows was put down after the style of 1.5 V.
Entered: 0 V
